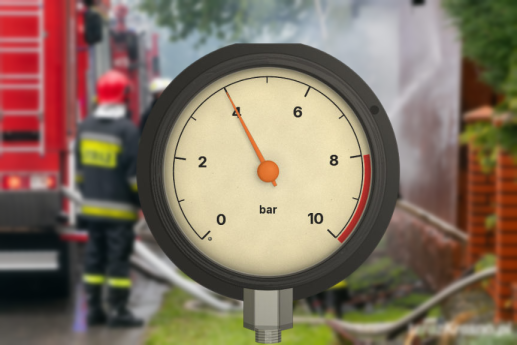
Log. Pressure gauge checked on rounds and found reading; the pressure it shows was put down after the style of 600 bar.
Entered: 4 bar
